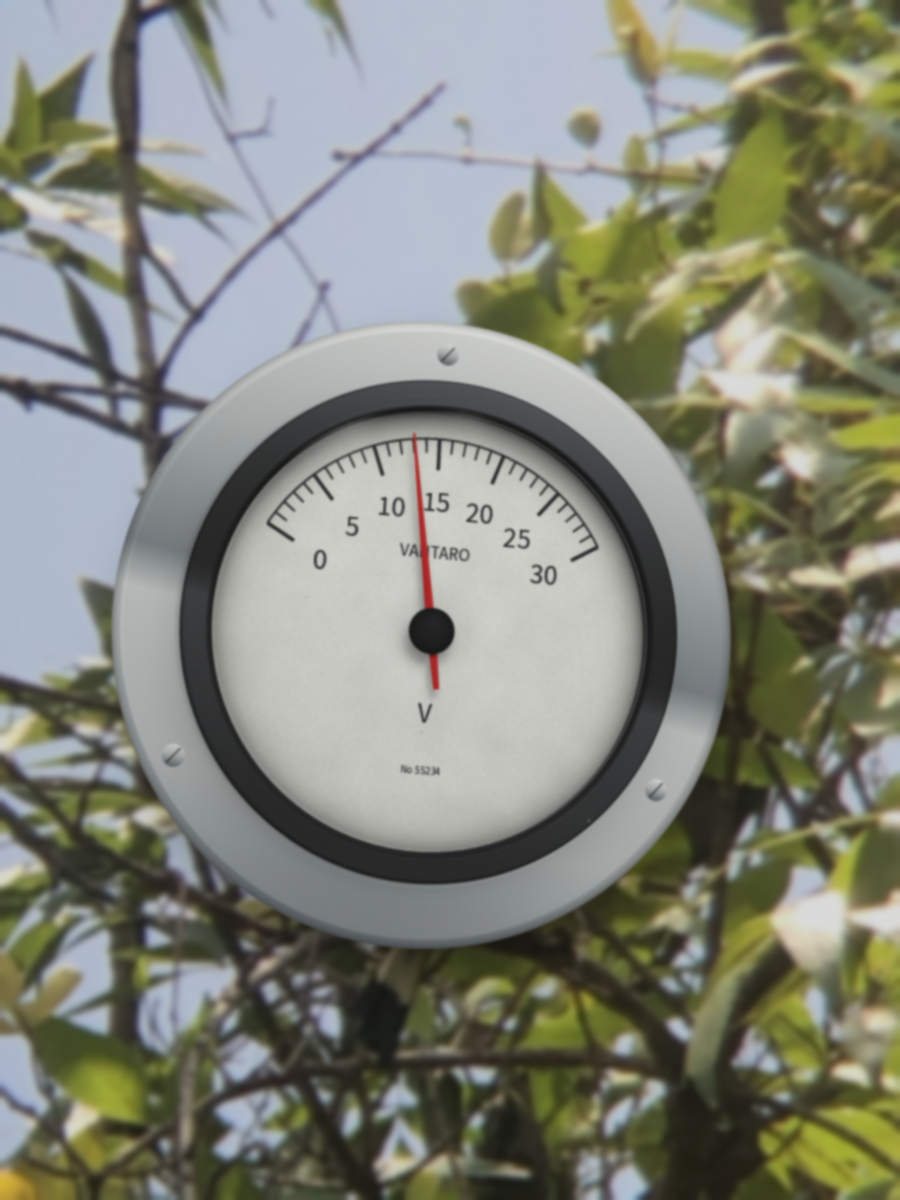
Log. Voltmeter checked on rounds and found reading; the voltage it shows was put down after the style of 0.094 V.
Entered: 13 V
